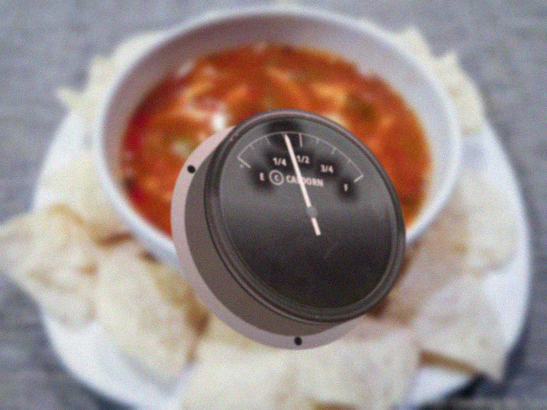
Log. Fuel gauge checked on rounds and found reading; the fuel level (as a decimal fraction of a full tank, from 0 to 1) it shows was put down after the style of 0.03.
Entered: 0.375
